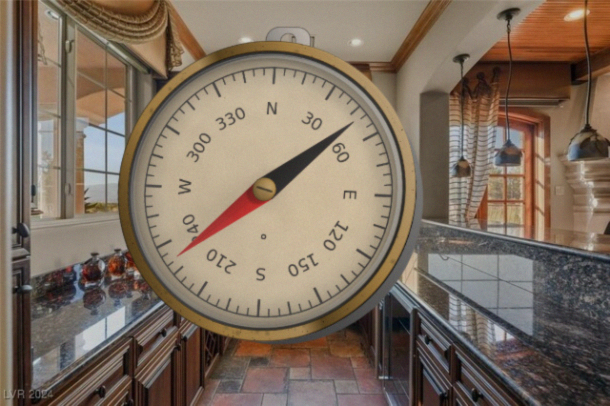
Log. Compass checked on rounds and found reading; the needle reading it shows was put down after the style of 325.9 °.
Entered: 230 °
